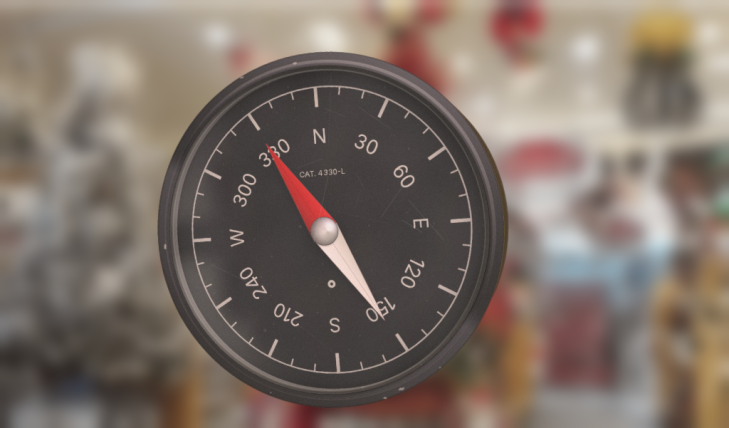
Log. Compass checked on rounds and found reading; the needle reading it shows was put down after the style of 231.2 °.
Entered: 330 °
